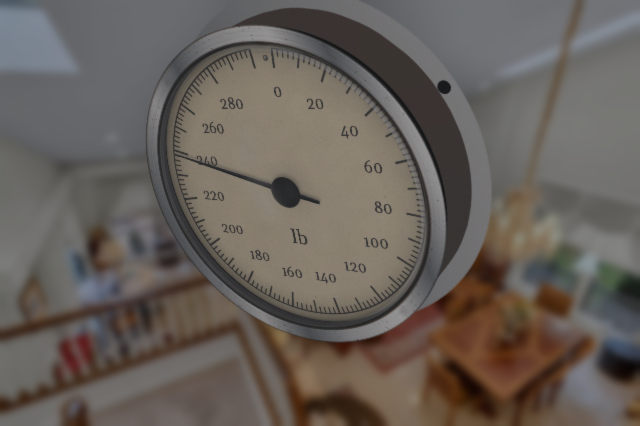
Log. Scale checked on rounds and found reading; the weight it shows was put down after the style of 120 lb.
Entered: 240 lb
